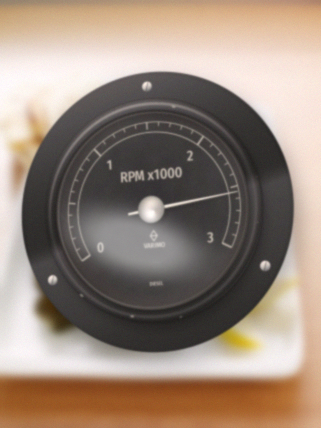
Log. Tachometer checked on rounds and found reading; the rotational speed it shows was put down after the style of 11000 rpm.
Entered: 2550 rpm
